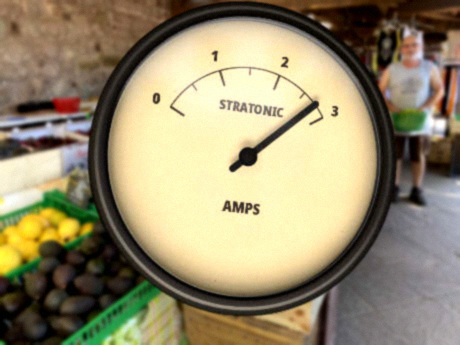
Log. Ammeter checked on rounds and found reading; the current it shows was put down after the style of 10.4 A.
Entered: 2.75 A
